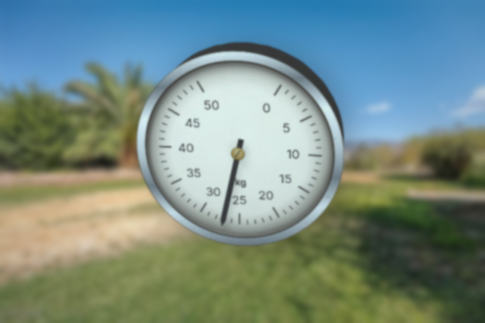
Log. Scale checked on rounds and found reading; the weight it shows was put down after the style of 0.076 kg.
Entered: 27 kg
